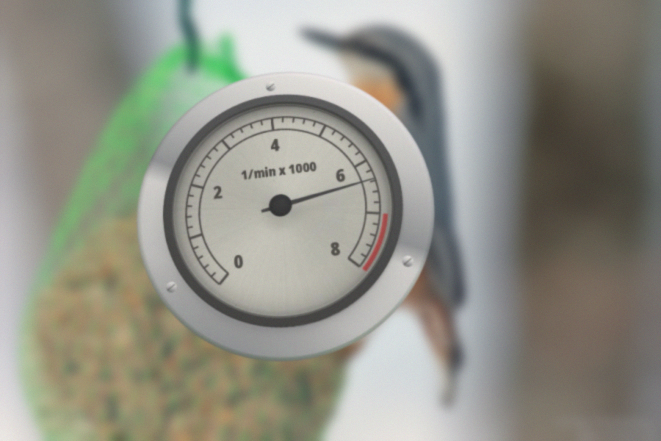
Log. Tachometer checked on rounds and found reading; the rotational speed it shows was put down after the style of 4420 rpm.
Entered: 6400 rpm
